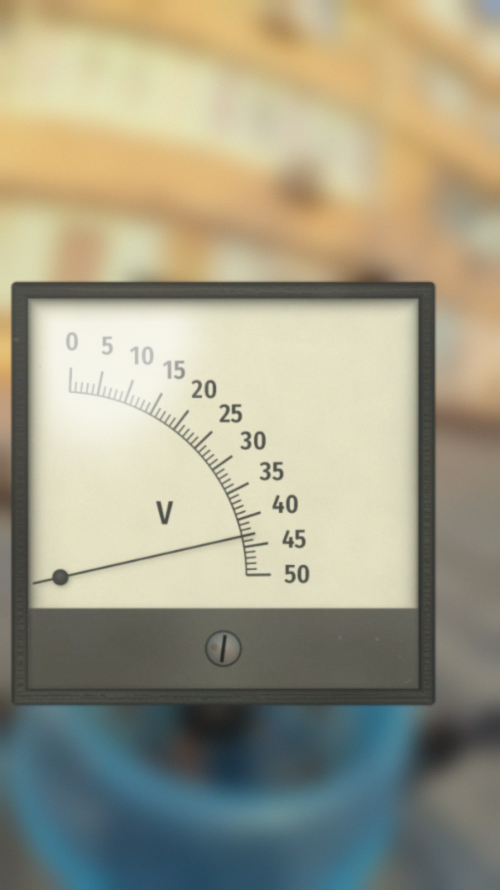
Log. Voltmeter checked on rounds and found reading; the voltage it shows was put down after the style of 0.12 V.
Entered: 43 V
